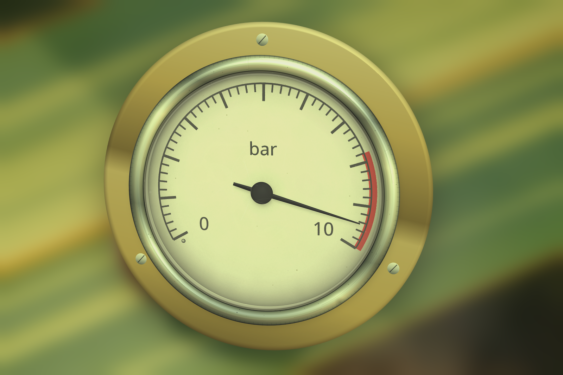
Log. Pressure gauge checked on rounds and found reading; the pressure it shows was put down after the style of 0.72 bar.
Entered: 9.4 bar
